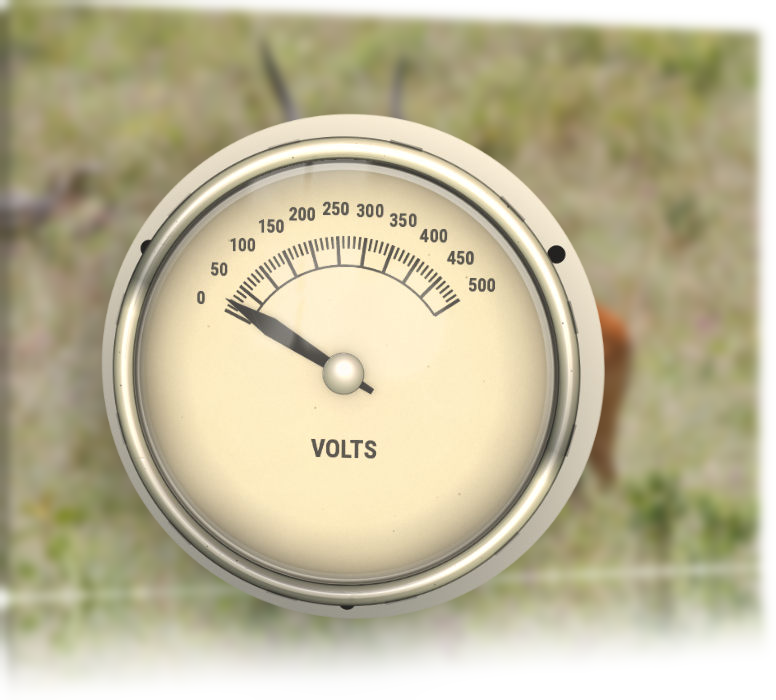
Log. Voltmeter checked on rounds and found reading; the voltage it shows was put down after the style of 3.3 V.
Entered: 20 V
